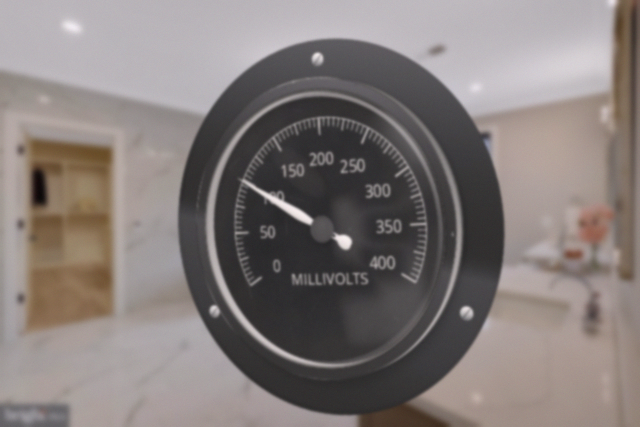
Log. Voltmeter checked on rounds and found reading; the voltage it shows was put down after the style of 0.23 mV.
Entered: 100 mV
